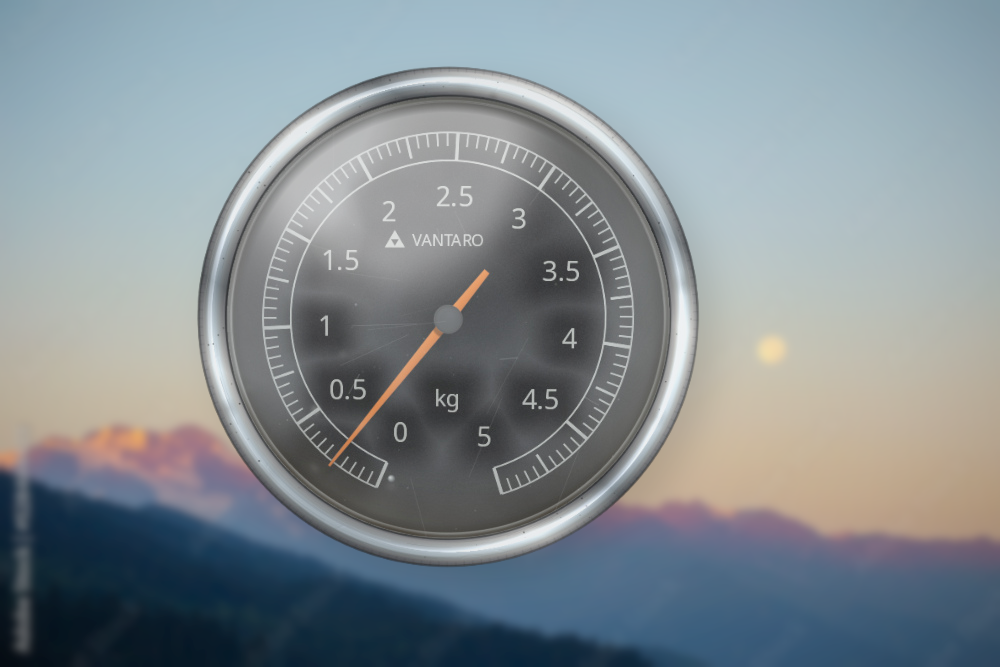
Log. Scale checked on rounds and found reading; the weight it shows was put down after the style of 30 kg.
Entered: 0.25 kg
